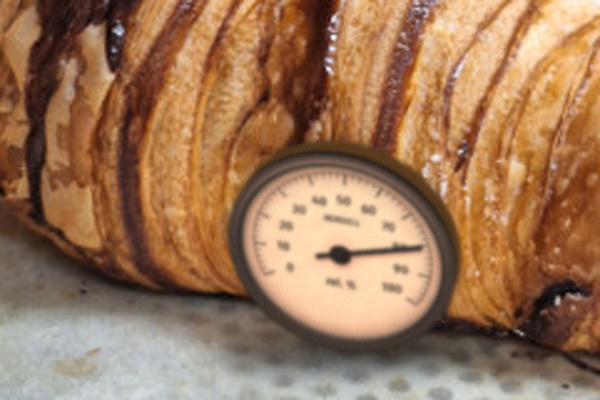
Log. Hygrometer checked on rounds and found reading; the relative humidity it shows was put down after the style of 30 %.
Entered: 80 %
